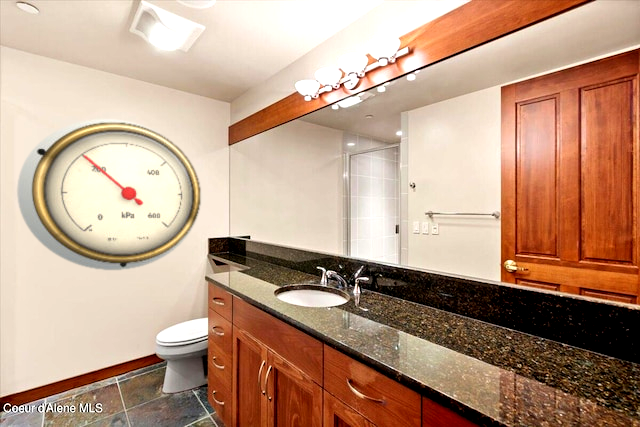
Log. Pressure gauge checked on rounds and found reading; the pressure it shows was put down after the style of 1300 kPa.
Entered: 200 kPa
